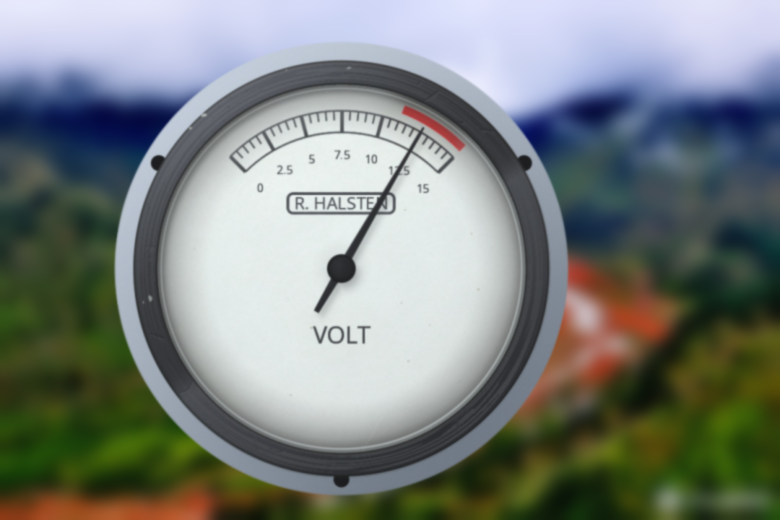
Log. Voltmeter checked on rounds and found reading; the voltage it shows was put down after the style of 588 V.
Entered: 12.5 V
